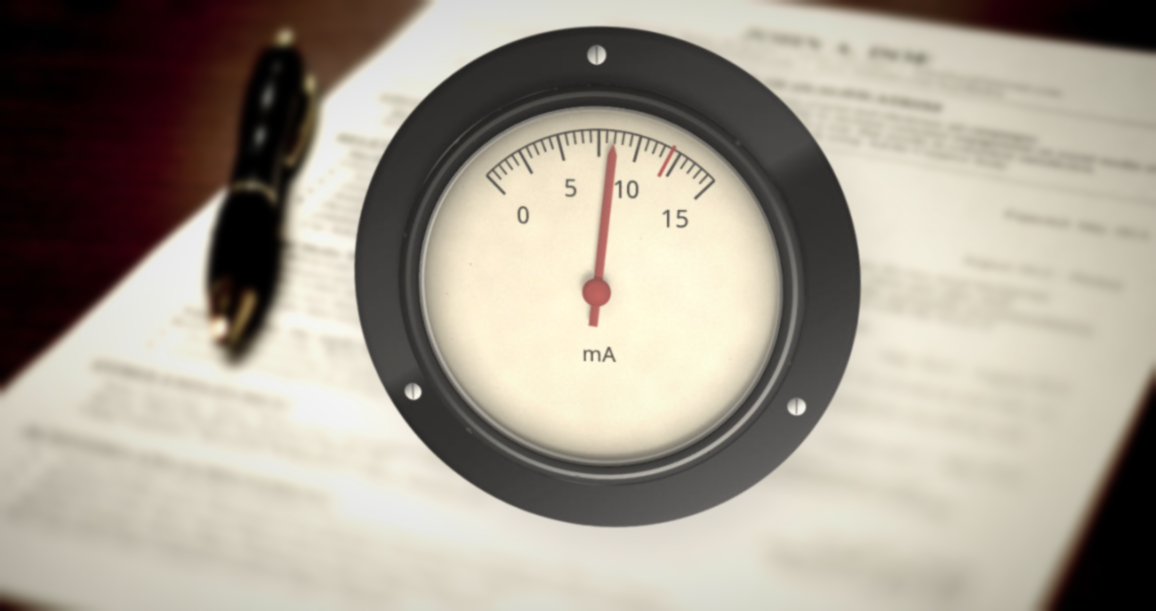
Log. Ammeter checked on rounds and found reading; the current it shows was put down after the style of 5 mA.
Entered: 8.5 mA
